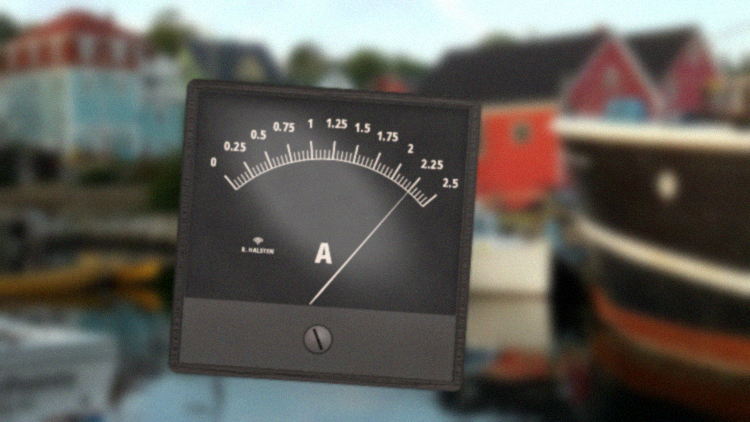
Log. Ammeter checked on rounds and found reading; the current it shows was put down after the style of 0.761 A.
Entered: 2.25 A
